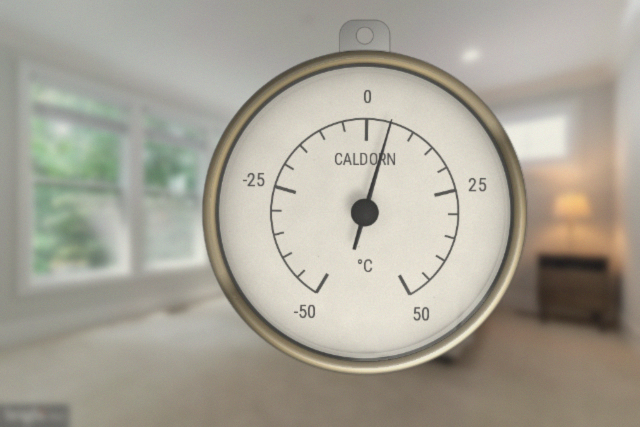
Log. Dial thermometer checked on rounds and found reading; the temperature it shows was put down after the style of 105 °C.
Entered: 5 °C
